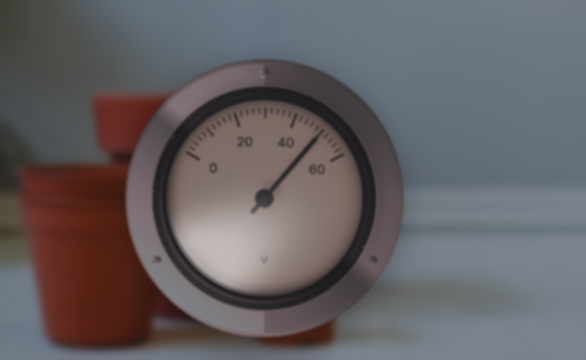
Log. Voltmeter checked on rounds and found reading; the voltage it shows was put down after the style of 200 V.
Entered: 50 V
